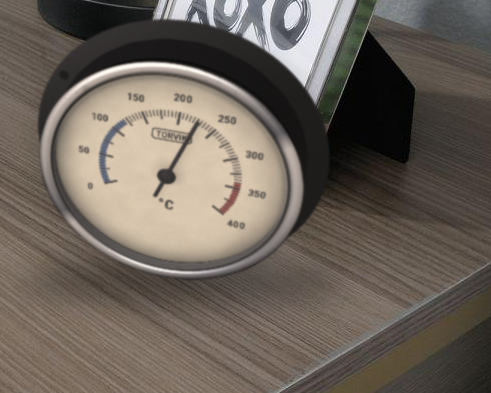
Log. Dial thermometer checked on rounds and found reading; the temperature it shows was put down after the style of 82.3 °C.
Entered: 225 °C
